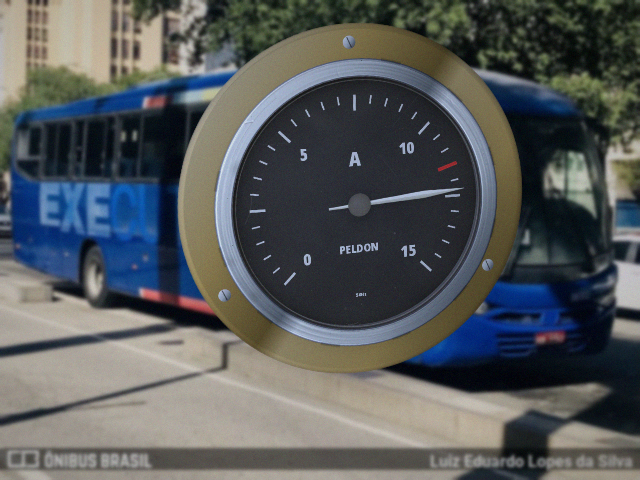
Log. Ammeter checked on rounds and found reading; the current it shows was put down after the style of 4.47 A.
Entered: 12.25 A
